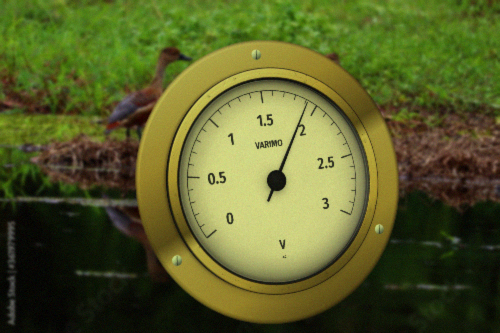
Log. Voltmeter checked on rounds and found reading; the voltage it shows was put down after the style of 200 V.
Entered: 1.9 V
